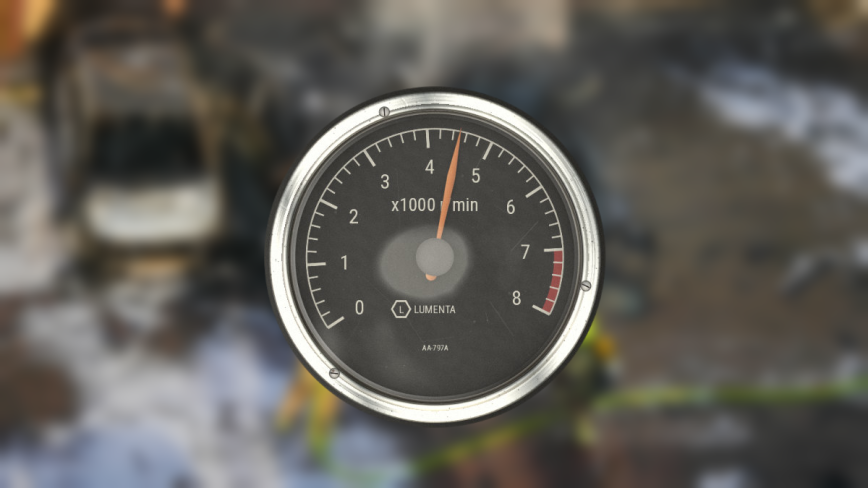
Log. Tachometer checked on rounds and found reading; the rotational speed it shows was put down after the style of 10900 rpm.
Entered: 4500 rpm
